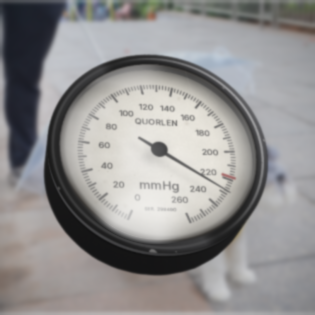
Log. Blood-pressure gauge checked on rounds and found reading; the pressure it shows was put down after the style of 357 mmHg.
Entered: 230 mmHg
